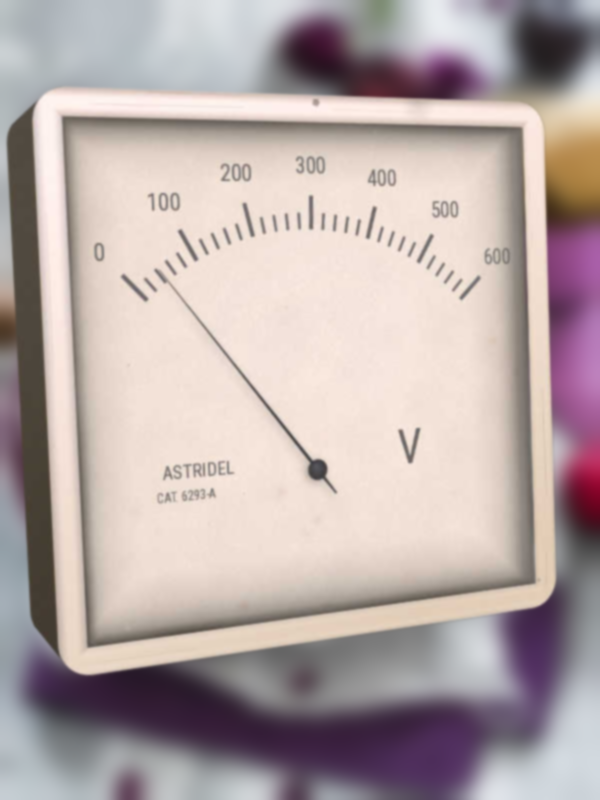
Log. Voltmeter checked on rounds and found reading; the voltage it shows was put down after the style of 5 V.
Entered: 40 V
